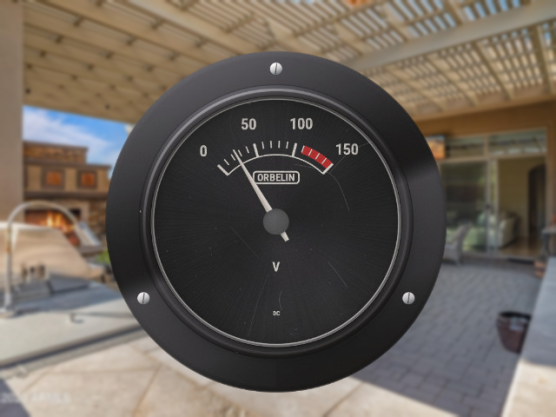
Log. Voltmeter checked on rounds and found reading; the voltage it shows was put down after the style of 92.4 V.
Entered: 25 V
